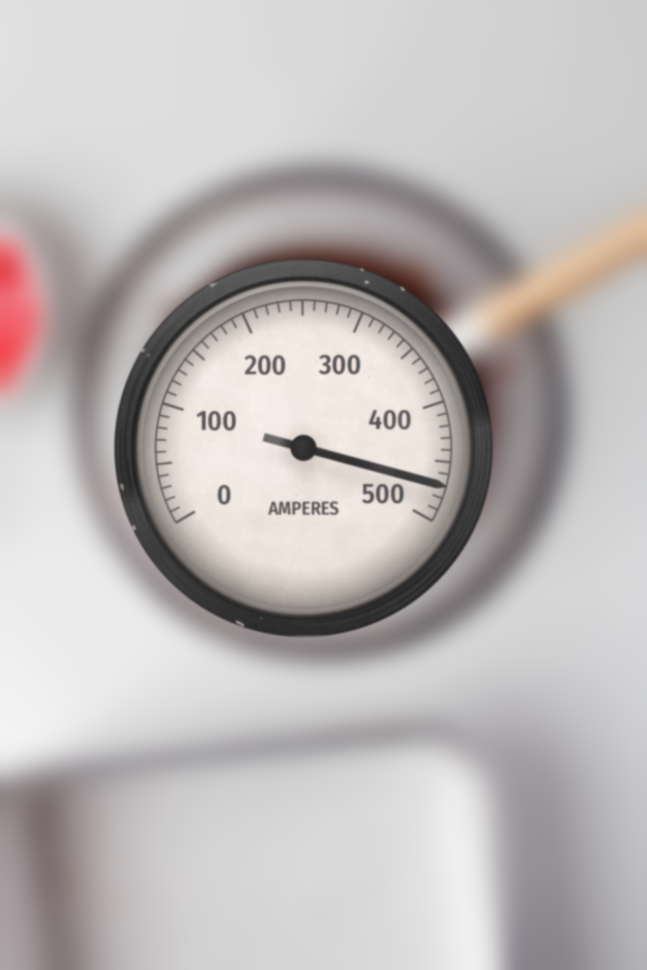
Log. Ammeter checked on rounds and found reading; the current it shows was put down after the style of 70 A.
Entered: 470 A
